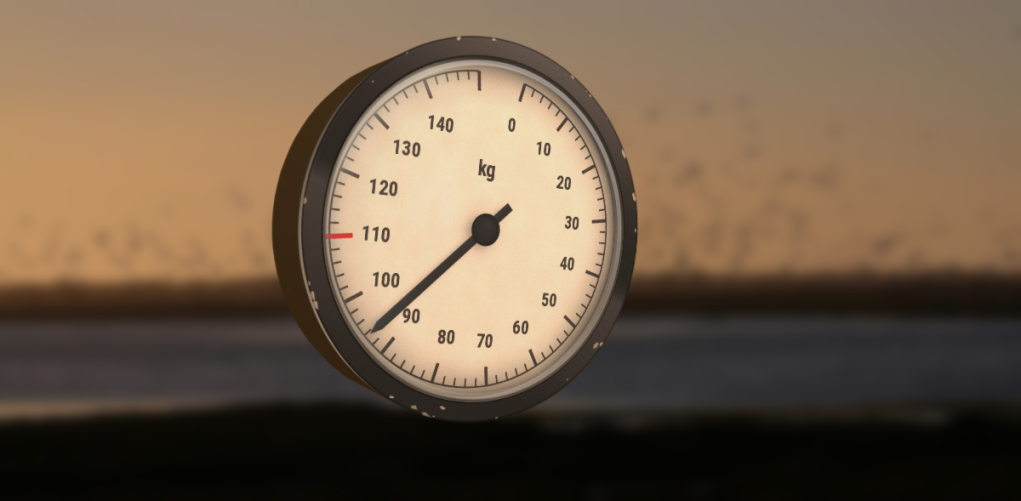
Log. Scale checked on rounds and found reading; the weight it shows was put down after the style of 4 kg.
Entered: 94 kg
